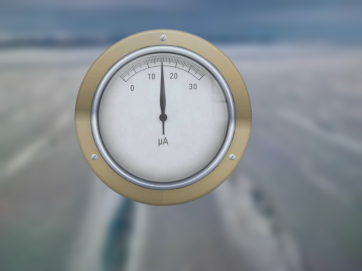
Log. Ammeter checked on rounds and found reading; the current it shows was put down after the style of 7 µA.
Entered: 15 µA
